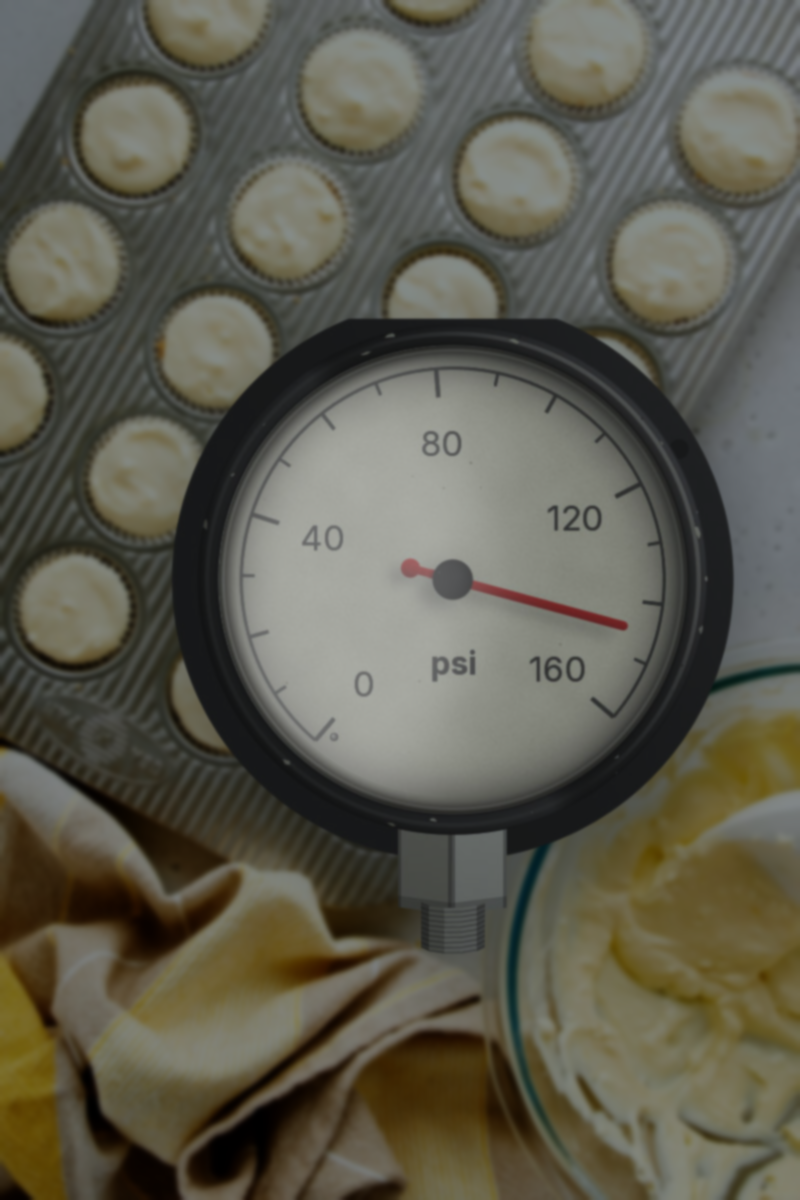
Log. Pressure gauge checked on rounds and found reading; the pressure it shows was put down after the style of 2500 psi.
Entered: 145 psi
